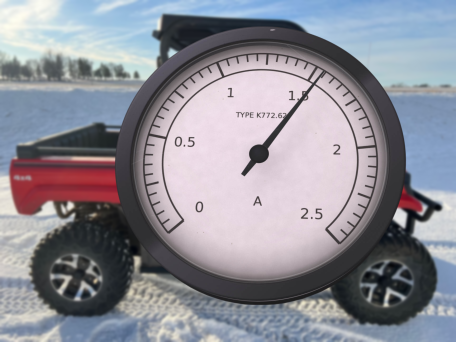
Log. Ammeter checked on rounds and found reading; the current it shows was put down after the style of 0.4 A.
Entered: 1.55 A
